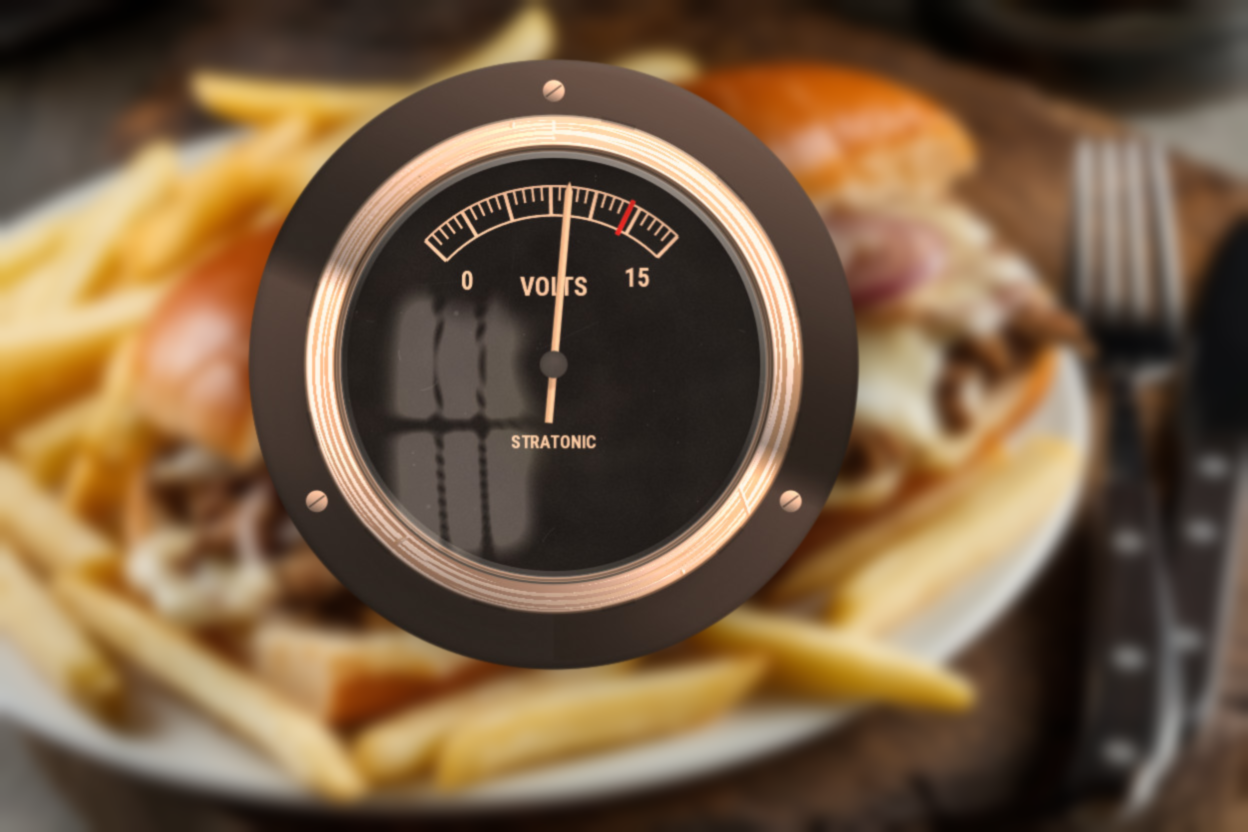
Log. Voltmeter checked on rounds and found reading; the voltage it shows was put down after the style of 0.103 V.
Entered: 8.5 V
